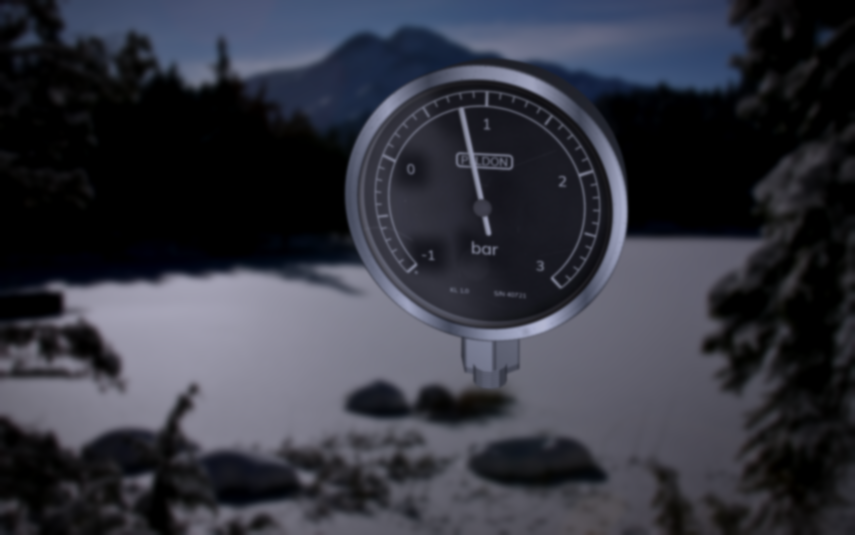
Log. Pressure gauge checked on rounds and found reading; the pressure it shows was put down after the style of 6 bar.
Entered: 0.8 bar
